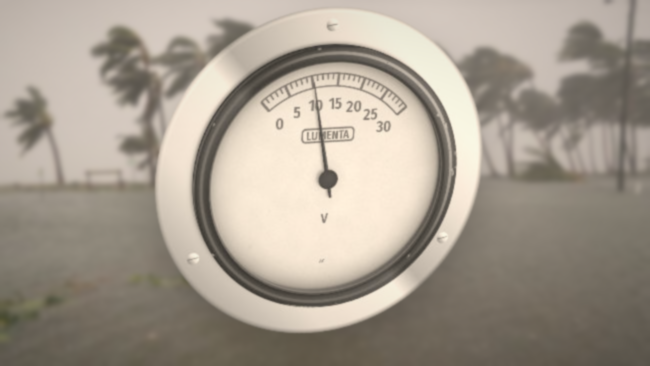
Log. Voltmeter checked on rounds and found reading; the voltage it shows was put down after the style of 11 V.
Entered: 10 V
